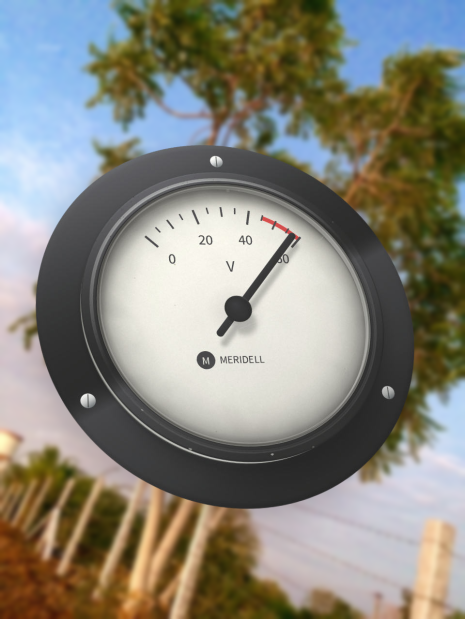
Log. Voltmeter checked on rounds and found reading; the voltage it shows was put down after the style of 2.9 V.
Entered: 57.5 V
